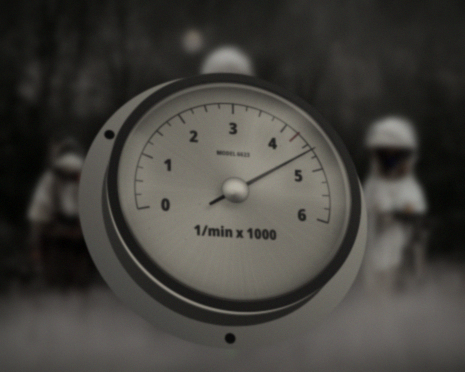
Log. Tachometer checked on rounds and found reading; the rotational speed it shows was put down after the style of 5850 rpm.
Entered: 4625 rpm
